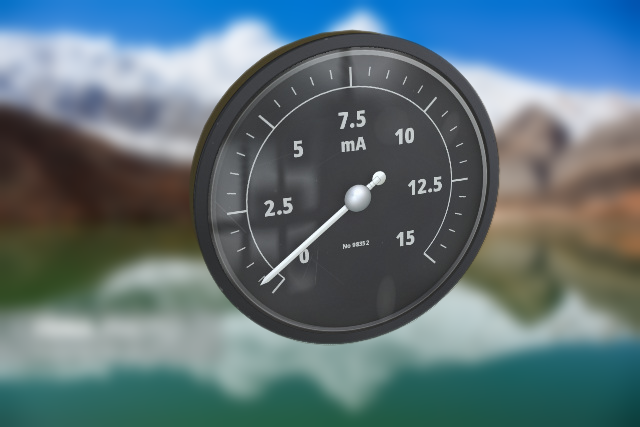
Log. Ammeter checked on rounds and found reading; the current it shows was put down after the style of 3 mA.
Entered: 0.5 mA
